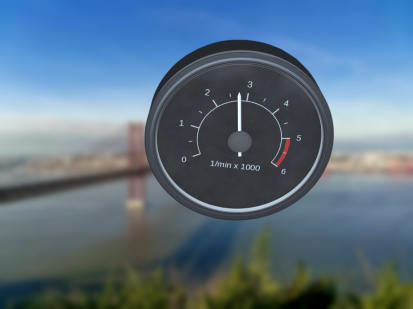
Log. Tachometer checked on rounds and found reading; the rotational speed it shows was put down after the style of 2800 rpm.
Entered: 2750 rpm
